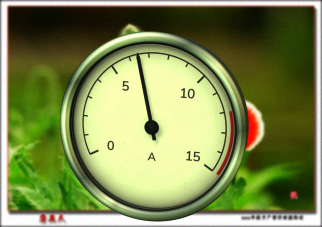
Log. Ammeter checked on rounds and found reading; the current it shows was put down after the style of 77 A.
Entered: 6.5 A
